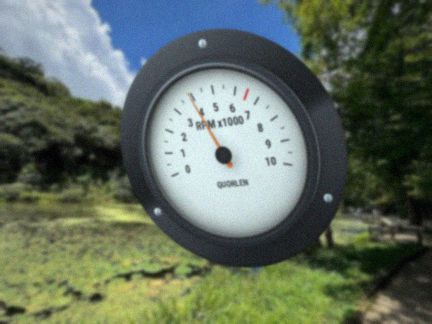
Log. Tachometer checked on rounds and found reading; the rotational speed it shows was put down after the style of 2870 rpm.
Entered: 4000 rpm
